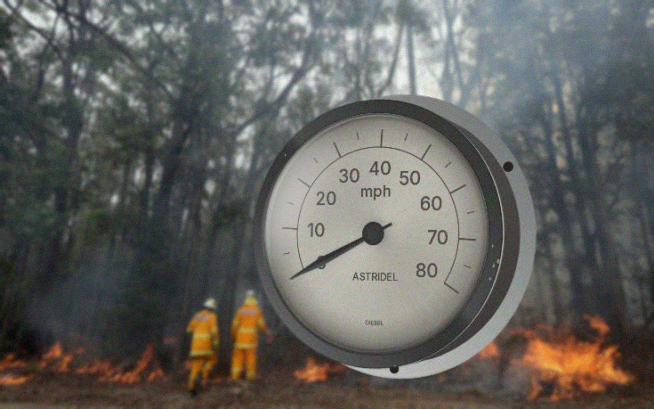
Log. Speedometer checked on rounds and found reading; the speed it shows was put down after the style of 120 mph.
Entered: 0 mph
